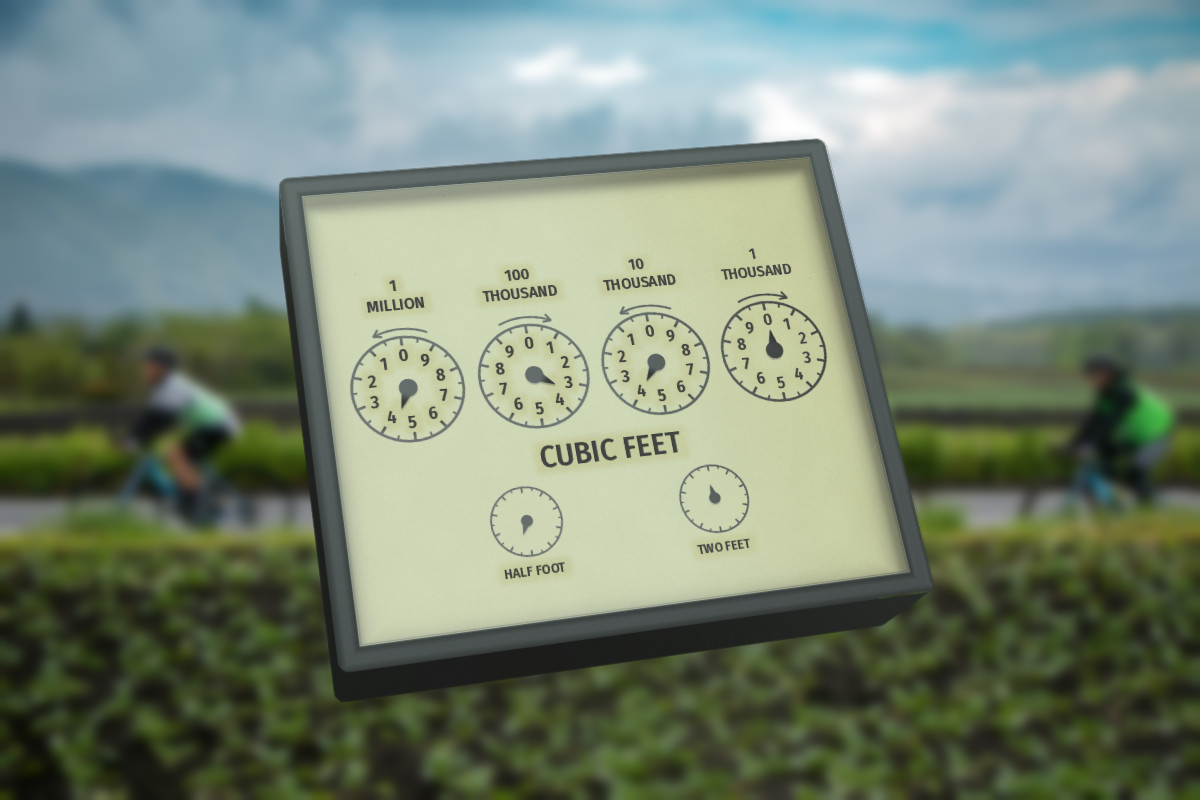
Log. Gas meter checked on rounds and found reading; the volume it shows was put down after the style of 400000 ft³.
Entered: 434000 ft³
